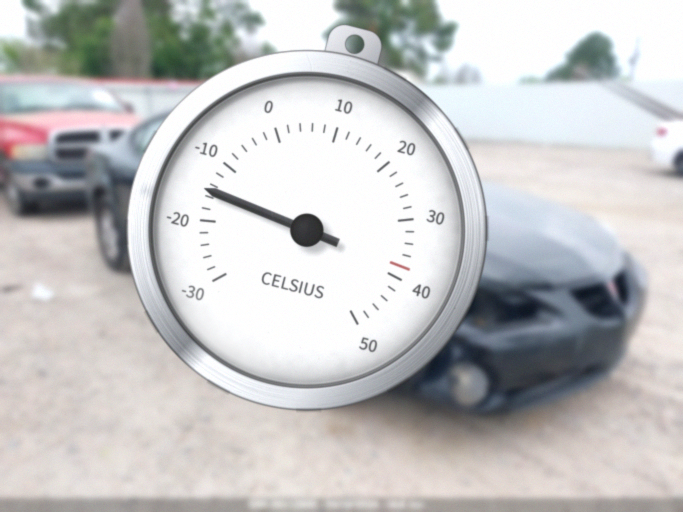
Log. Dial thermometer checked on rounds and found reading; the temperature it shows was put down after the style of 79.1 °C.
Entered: -15 °C
